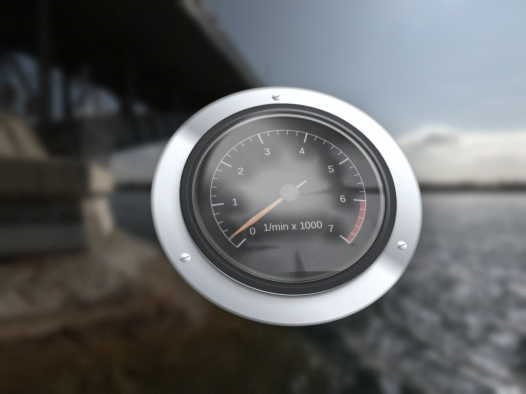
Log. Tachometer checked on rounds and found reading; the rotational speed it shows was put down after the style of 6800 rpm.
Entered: 200 rpm
